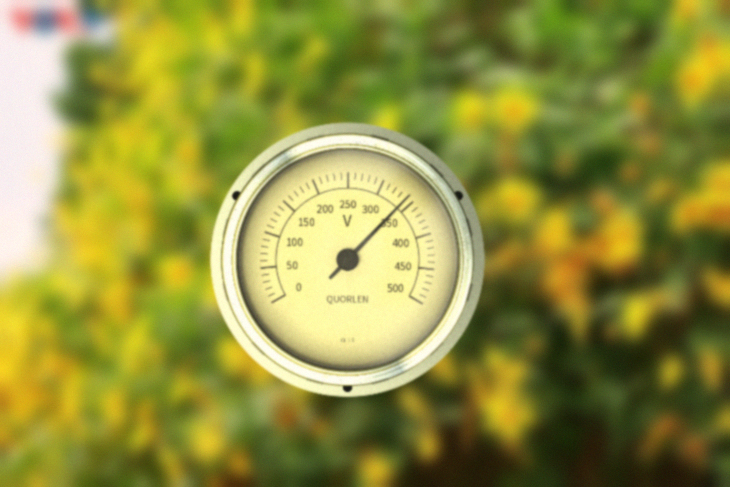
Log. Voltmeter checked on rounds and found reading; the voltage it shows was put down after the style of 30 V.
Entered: 340 V
